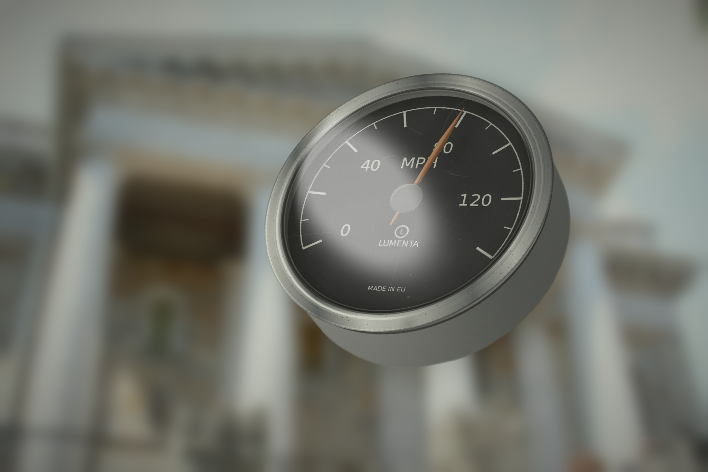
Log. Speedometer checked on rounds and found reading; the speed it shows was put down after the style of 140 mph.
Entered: 80 mph
